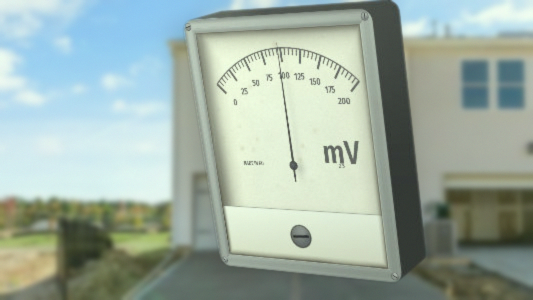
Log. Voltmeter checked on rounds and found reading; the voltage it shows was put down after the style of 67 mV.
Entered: 100 mV
